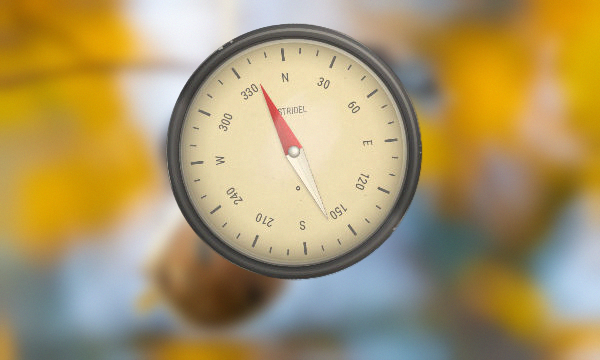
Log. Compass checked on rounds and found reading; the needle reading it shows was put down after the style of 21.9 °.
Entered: 340 °
